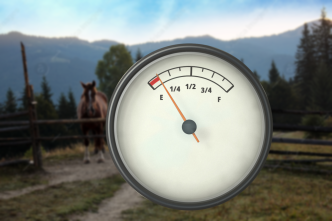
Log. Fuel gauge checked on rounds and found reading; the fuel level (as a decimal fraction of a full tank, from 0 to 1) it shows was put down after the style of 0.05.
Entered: 0.125
